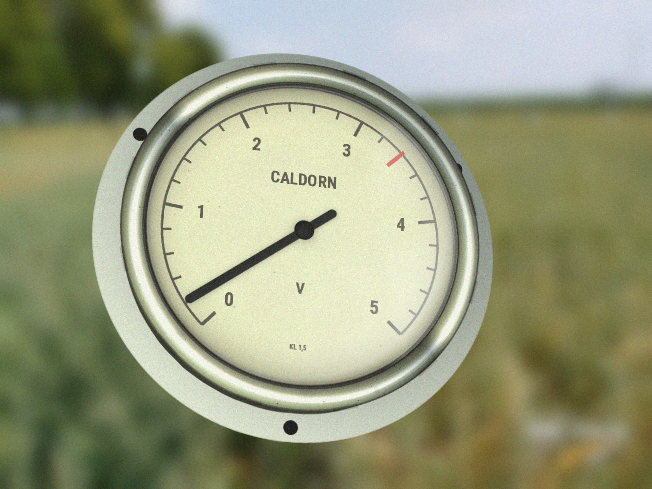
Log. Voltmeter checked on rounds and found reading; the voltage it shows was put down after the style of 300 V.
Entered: 0.2 V
